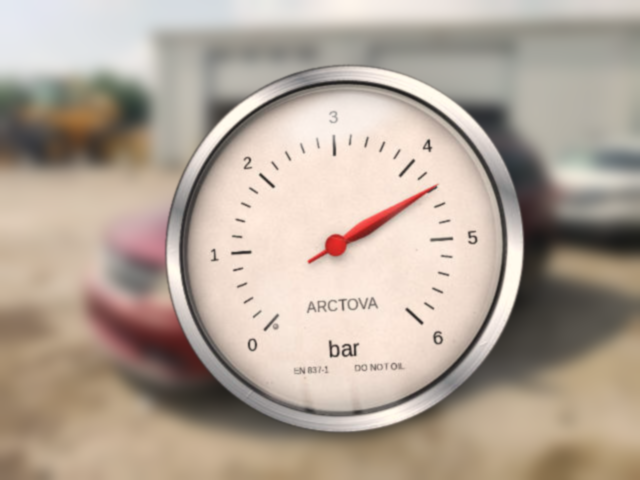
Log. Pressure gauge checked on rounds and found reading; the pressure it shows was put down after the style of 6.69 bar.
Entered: 4.4 bar
